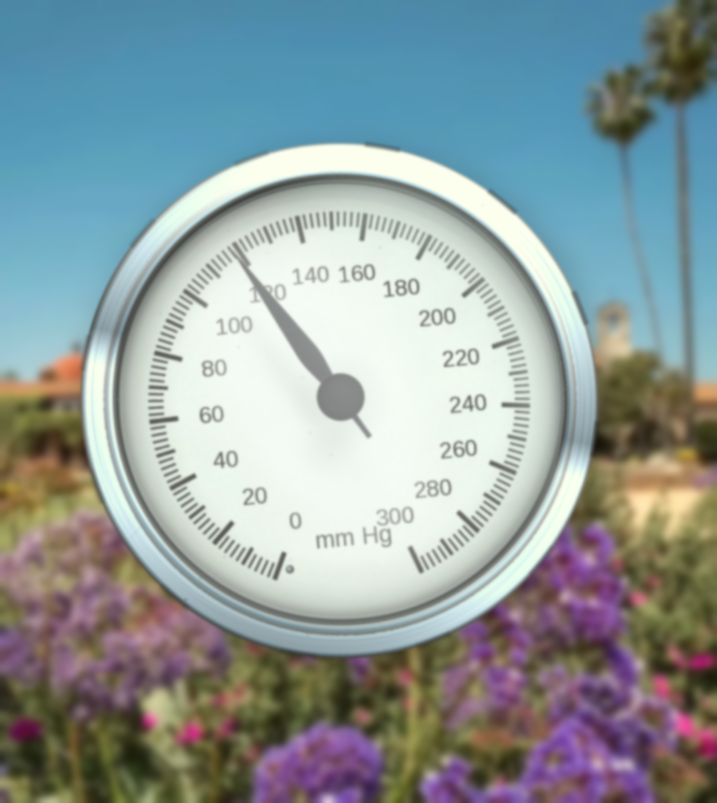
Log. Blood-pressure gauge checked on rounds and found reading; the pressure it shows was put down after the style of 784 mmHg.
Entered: 118 mmHg
